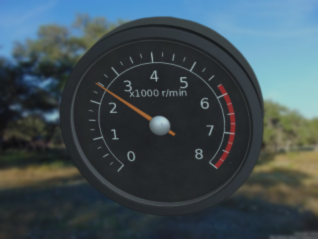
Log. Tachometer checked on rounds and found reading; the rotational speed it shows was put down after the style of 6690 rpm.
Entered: 2500 rpm
